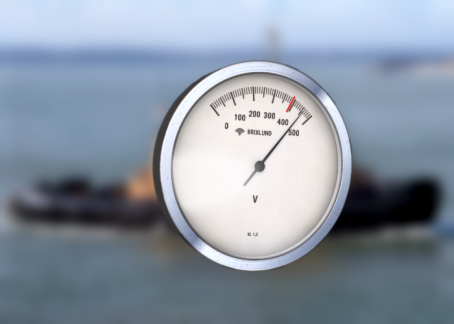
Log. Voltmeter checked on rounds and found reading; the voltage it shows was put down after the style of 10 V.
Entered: 450 V
